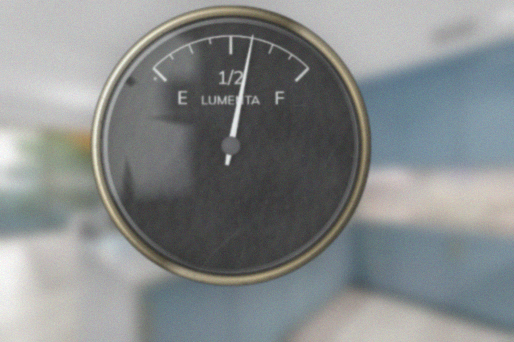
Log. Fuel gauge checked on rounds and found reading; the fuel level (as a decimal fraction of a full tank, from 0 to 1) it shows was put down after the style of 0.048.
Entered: 0.625
